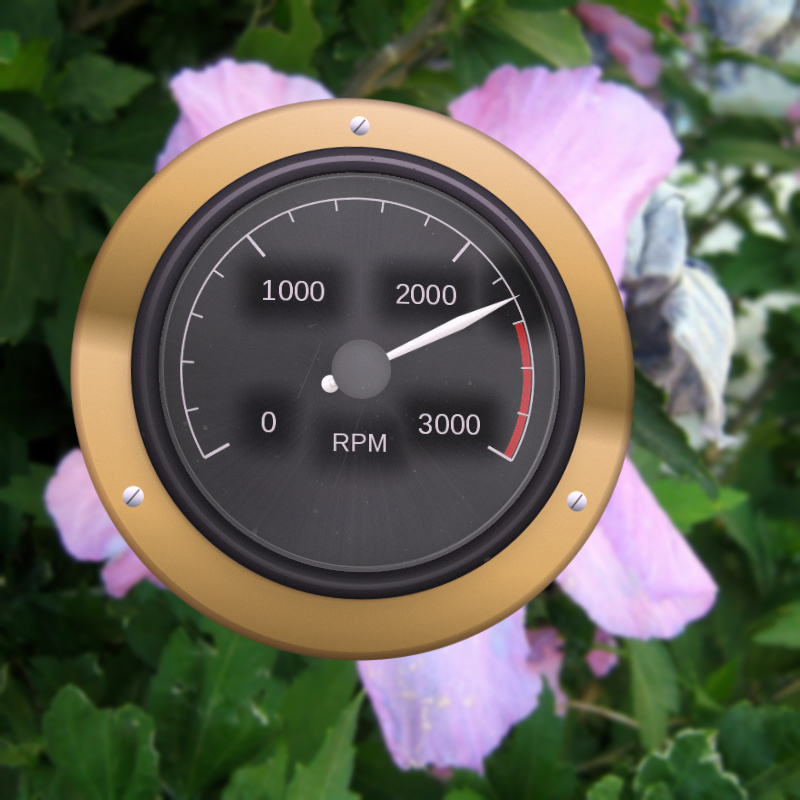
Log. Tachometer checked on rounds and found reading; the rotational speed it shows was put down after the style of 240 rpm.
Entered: 2300 rpm
